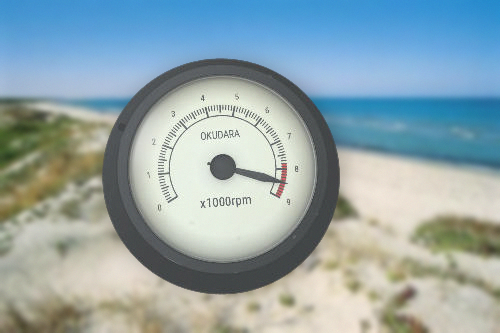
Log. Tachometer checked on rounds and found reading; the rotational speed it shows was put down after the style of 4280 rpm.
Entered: 8500 rpm
